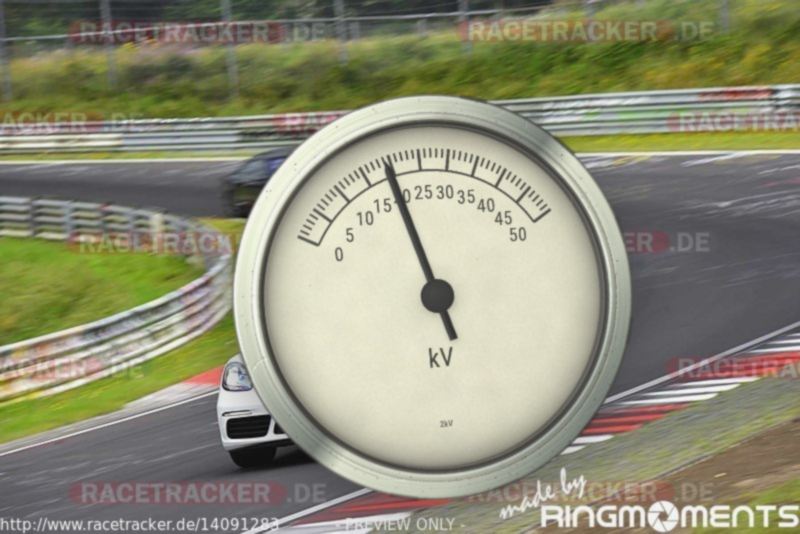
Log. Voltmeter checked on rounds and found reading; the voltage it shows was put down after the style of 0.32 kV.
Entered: 19 kV
